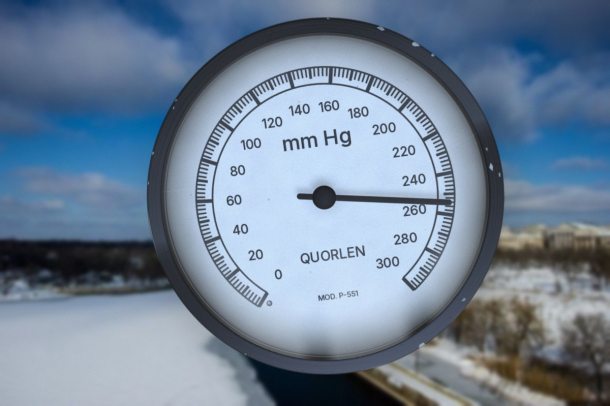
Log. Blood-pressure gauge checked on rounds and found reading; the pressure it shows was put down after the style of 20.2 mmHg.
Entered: 254 mmHg
